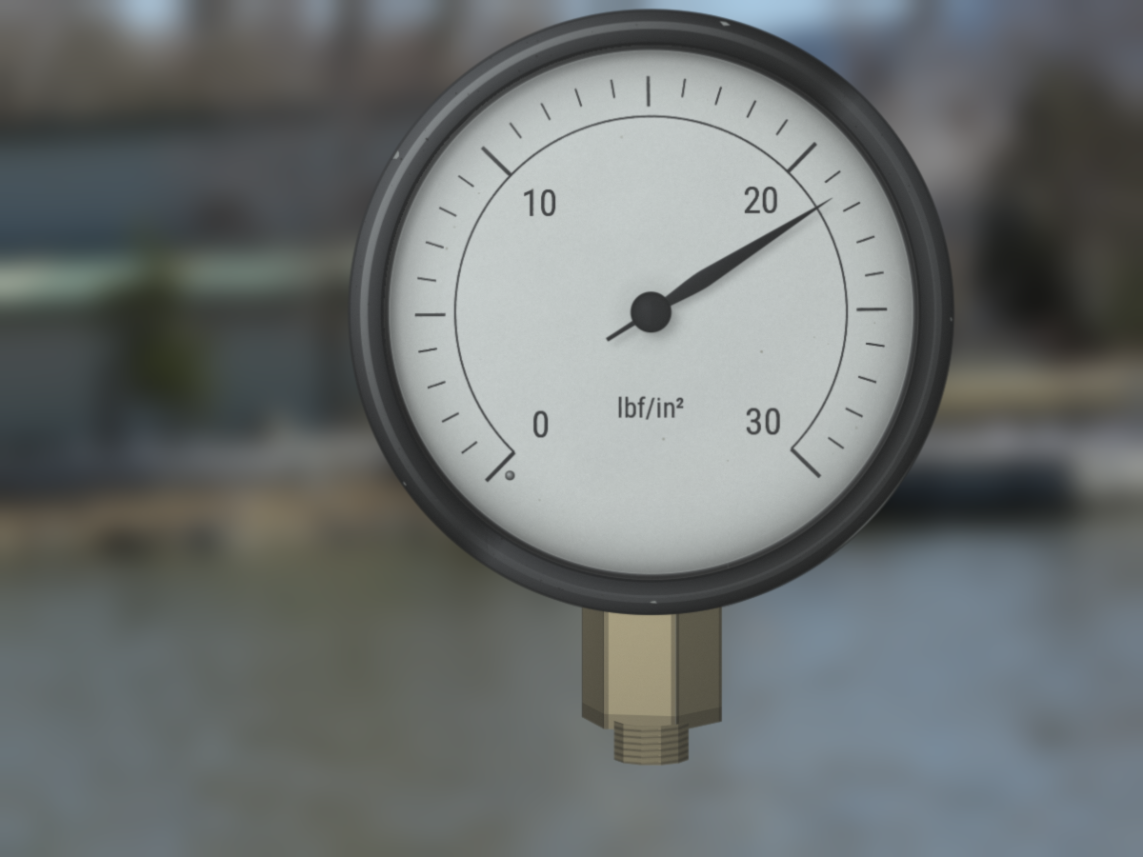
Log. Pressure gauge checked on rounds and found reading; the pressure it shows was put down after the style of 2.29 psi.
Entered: 21.5 psi
